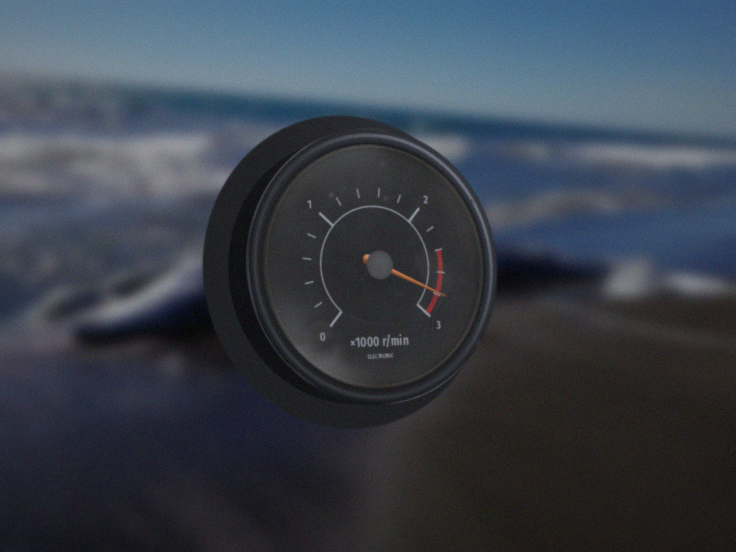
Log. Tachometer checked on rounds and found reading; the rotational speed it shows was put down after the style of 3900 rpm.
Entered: 2800 rpm
